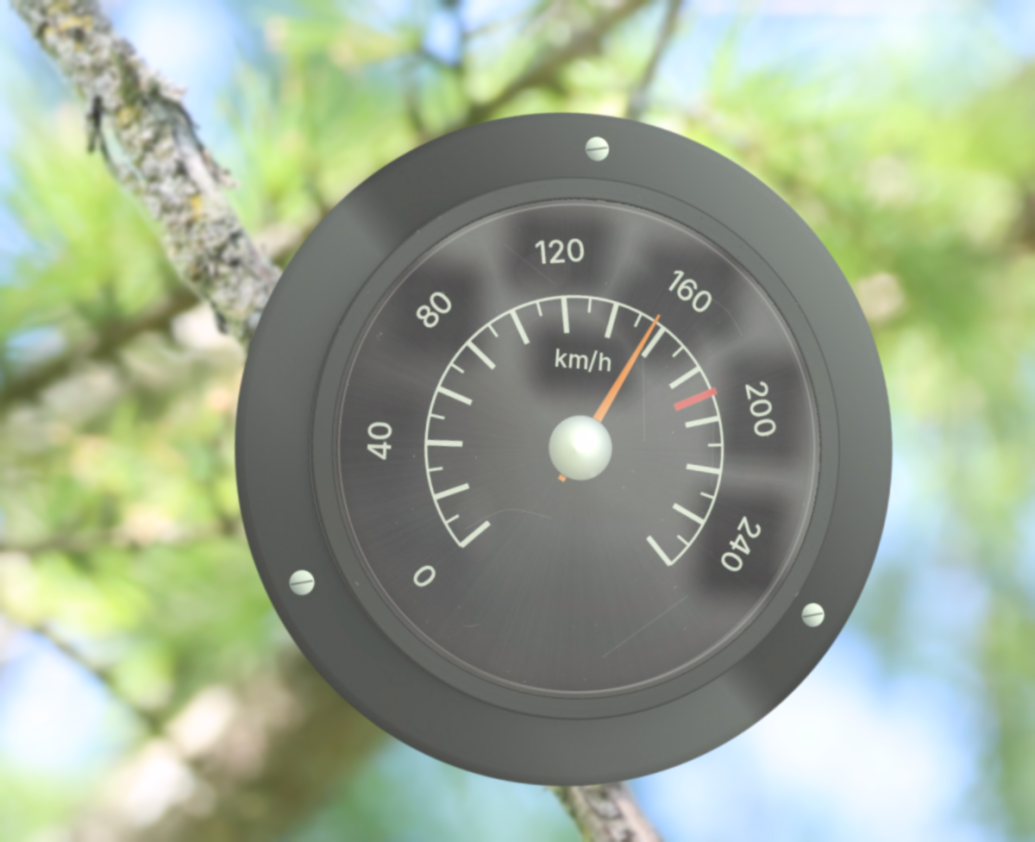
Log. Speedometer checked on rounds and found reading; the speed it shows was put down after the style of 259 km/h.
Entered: 155 km/h
